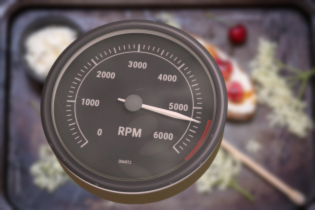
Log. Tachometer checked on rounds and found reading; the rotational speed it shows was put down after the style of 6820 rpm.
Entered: 5300 rpm
